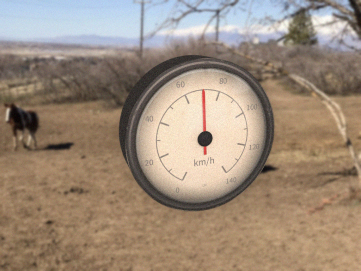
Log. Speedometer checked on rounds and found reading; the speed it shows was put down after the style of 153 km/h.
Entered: 70 km/h
